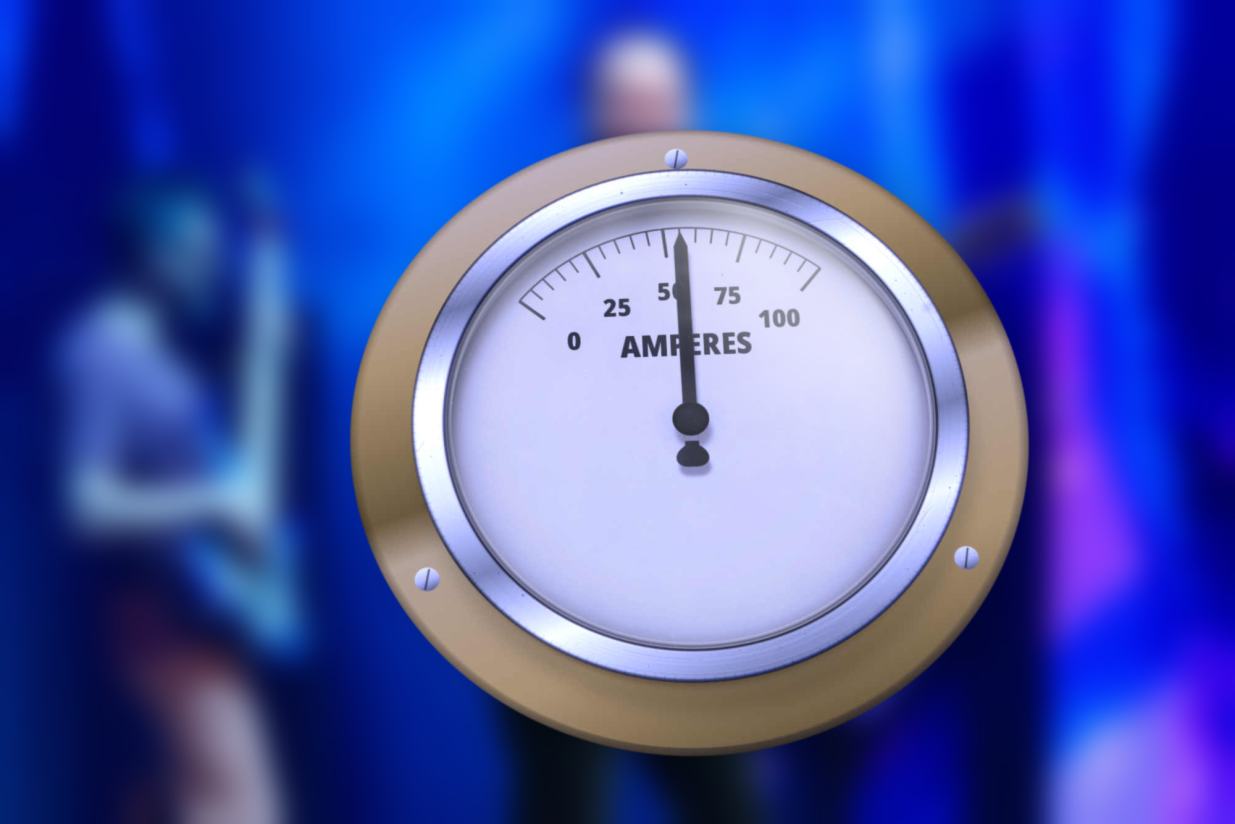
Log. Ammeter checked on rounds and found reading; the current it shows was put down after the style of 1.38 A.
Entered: 55 A
